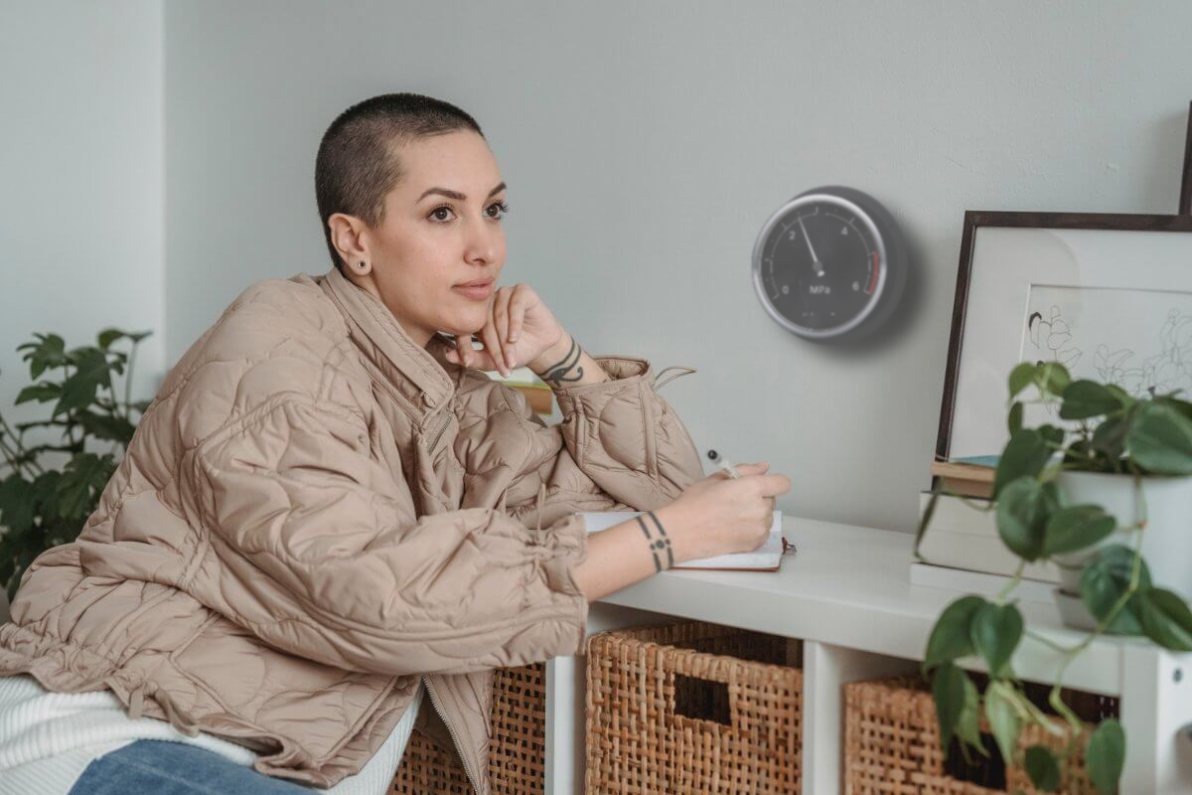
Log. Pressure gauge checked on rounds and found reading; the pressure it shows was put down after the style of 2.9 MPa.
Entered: 2.5 MPa
